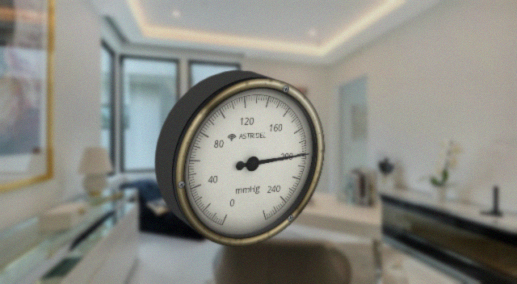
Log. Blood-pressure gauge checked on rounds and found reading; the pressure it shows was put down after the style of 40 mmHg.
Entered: 200 mmHg
